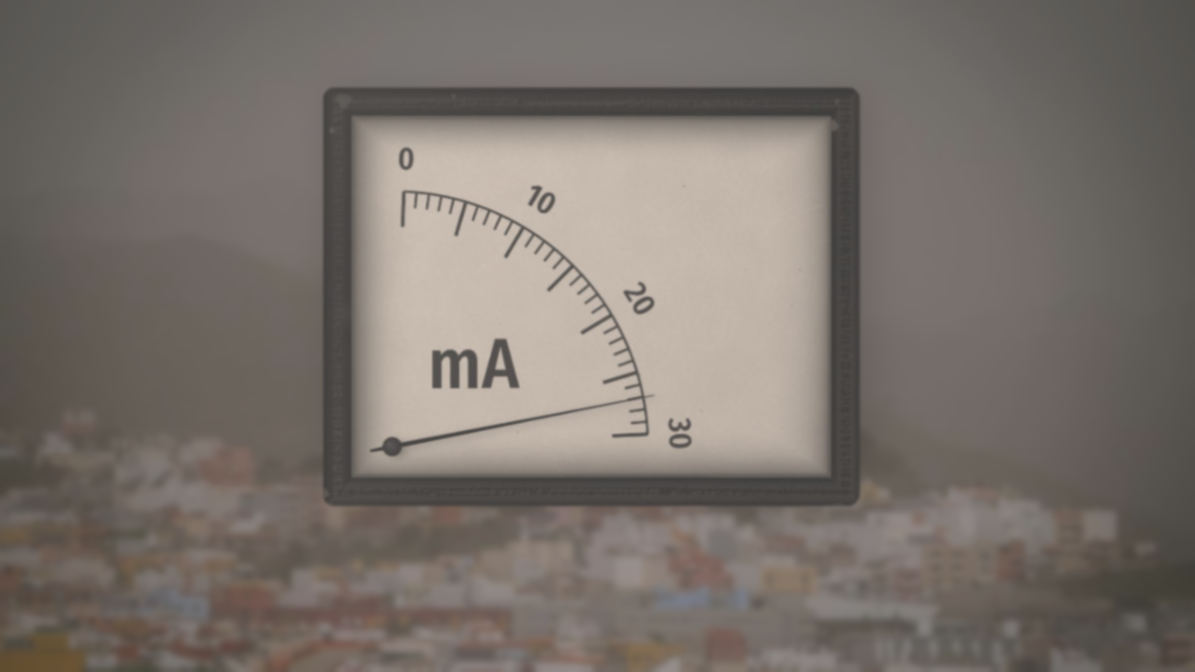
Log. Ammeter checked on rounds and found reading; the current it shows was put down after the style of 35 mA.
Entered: 27 mA
